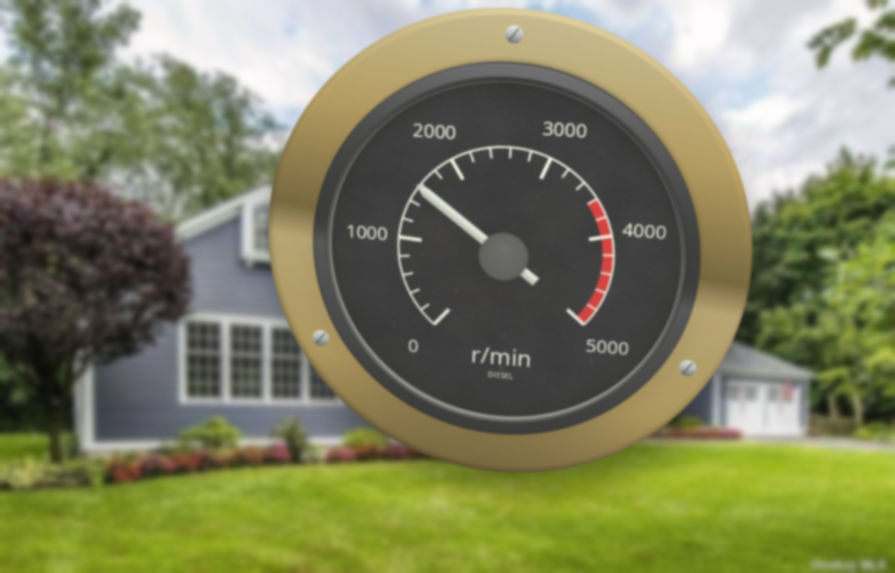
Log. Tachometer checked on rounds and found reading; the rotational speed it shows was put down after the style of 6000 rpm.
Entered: 1600 rpm
